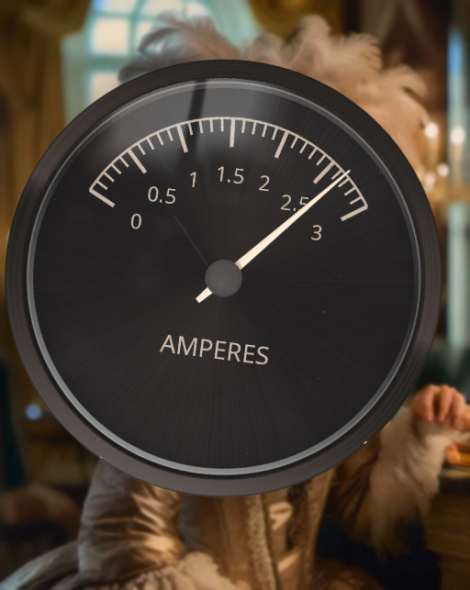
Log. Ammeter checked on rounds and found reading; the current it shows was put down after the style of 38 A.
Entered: 2.65 A
